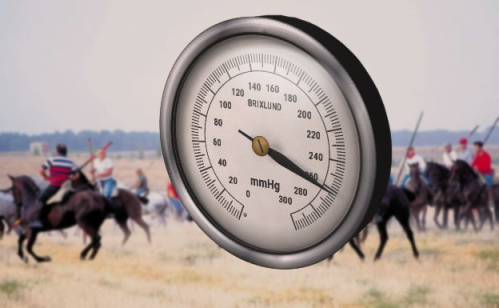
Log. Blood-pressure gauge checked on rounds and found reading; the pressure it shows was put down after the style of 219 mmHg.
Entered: 260 mmHg
